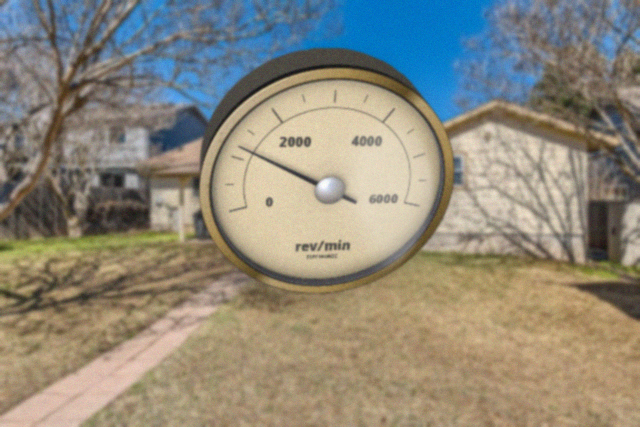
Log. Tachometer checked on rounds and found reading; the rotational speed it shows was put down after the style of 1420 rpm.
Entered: 1250 rpm
